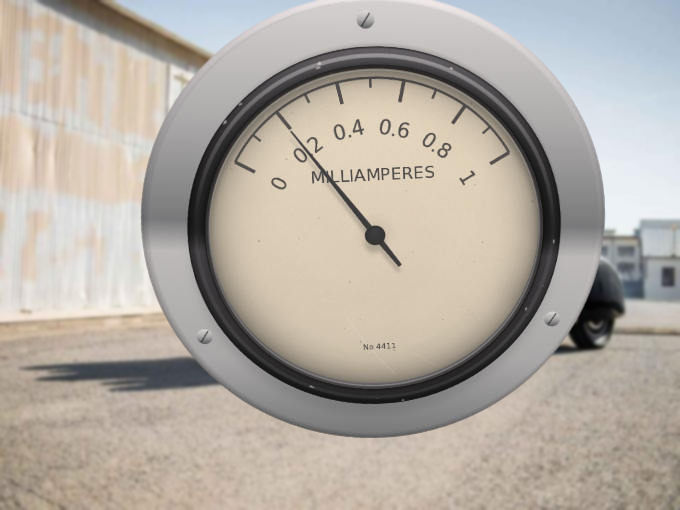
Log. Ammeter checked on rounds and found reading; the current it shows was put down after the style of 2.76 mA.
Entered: 0.2 mA
